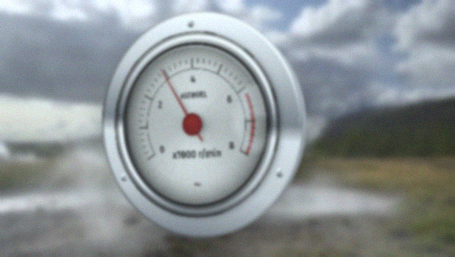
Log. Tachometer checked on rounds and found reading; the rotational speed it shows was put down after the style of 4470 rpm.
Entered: 3000 rpm
